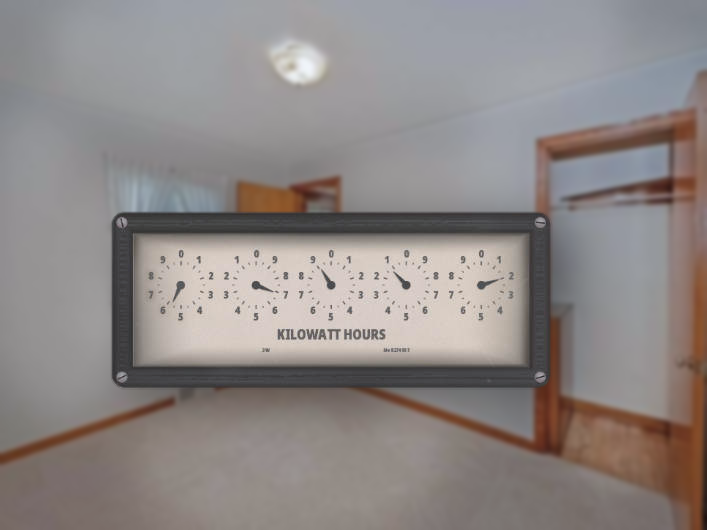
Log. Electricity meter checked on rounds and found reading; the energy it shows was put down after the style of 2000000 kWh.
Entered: 56912 kWh
